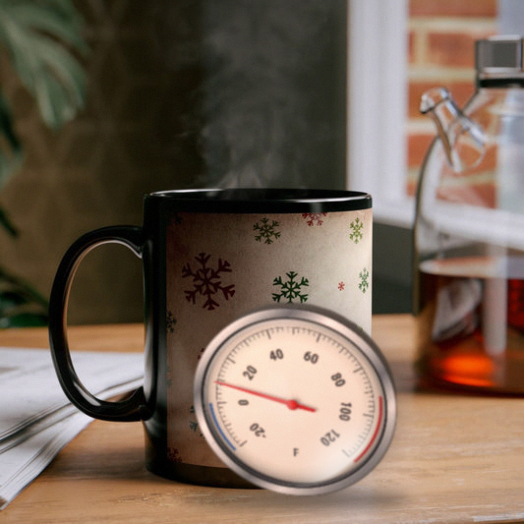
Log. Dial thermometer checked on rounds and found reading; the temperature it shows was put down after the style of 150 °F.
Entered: 10 °F
